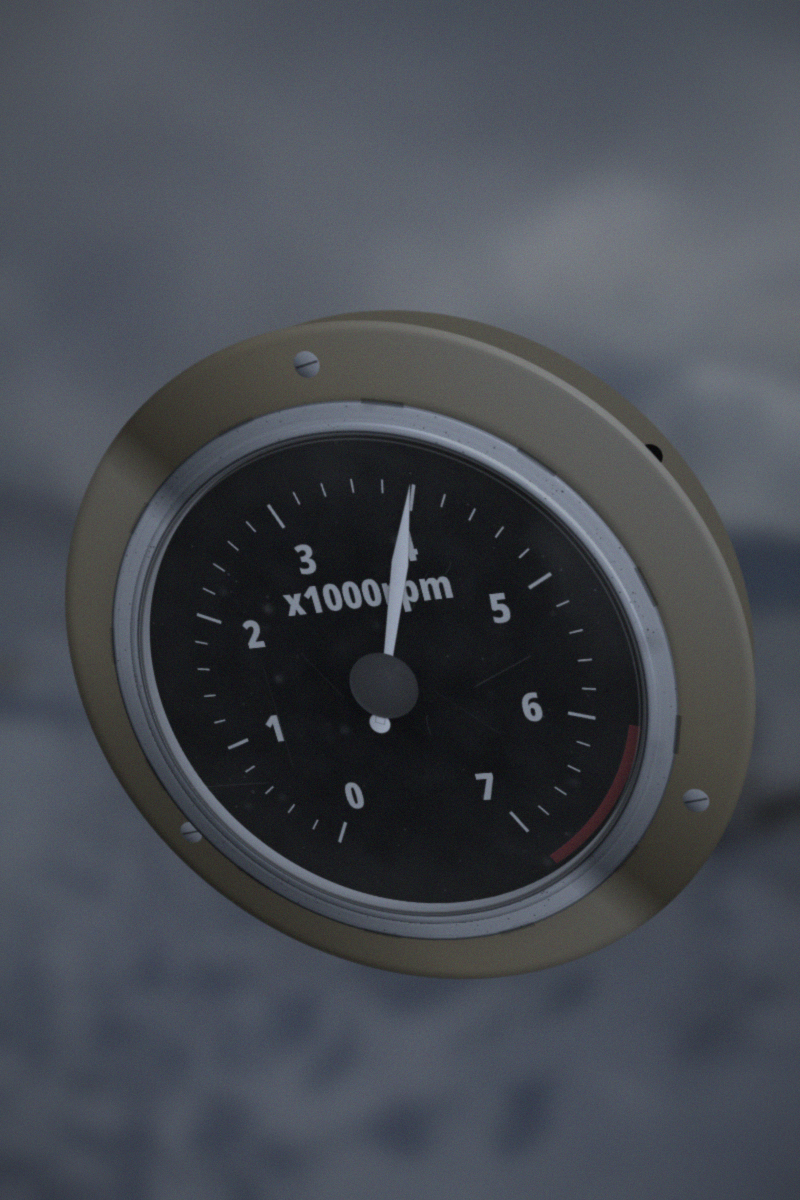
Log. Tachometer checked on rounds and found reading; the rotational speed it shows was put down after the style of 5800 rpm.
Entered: 4000 rpm
